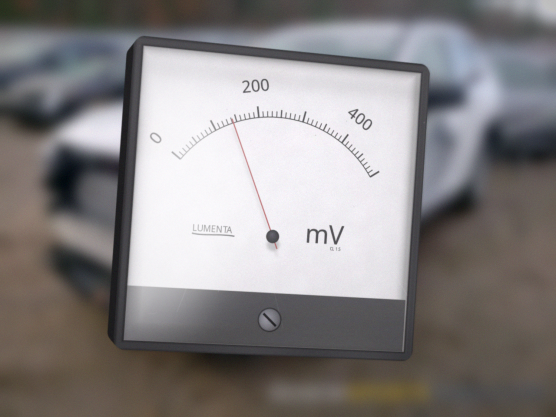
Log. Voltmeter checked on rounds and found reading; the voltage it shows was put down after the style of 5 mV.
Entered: 140 mV
